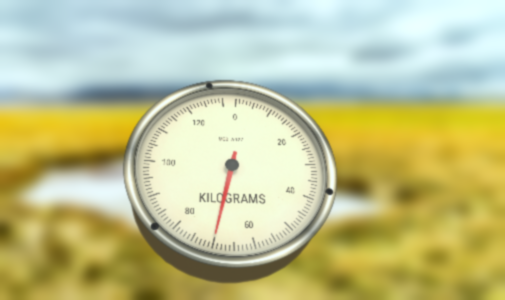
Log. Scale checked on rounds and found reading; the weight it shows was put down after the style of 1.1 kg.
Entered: 70 kg
